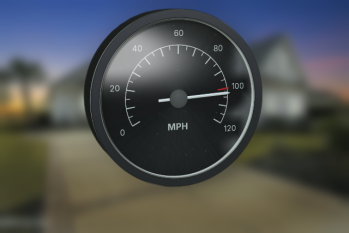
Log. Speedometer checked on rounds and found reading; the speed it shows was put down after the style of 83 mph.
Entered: 102.5 mph
